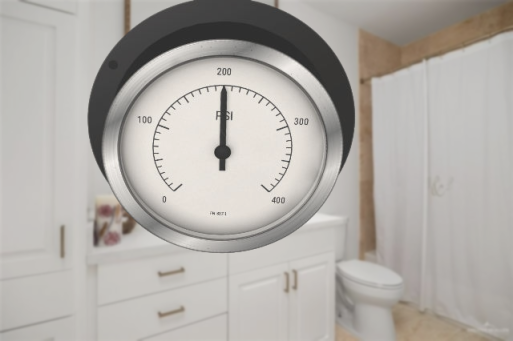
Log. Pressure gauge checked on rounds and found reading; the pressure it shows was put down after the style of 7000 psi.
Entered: 200 psi
